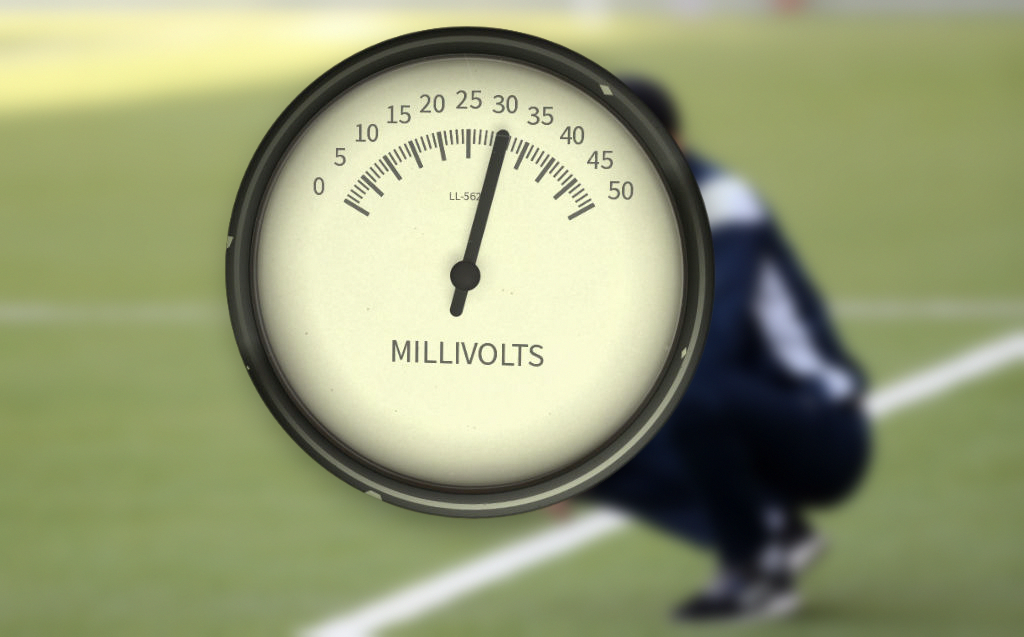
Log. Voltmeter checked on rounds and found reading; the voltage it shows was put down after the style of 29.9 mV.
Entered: 31 mV
